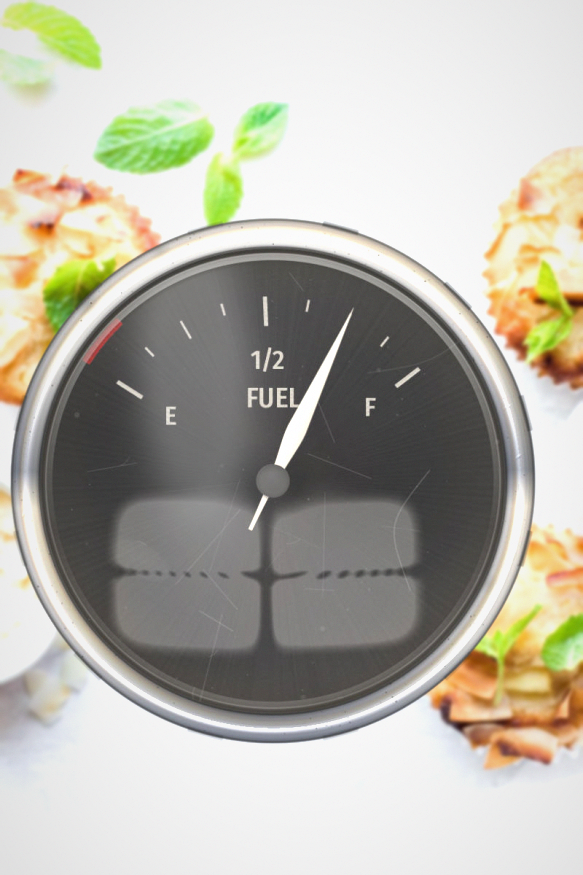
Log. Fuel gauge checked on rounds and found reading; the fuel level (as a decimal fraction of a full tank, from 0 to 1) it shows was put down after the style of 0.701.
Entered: 0.75
